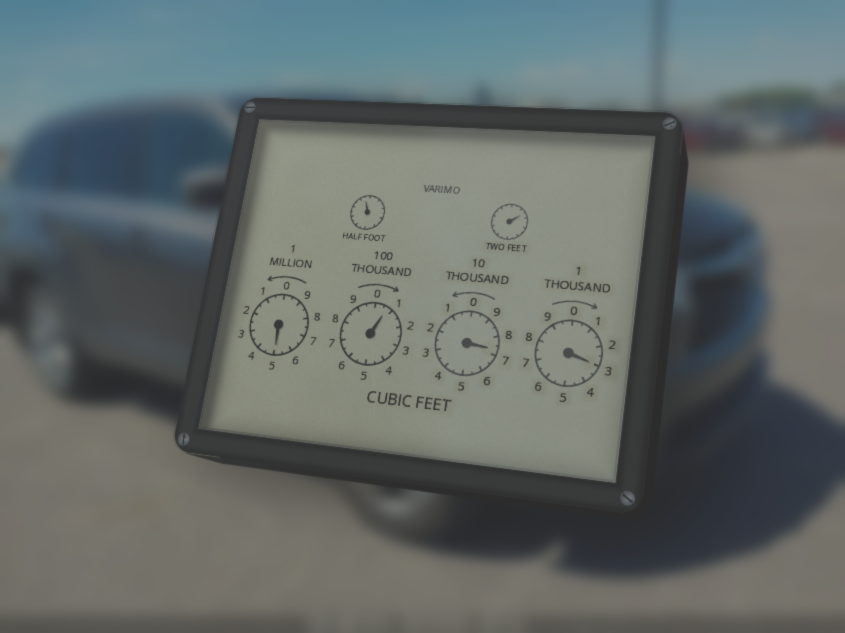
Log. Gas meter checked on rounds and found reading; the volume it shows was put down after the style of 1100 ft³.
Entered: 507300 ft³
